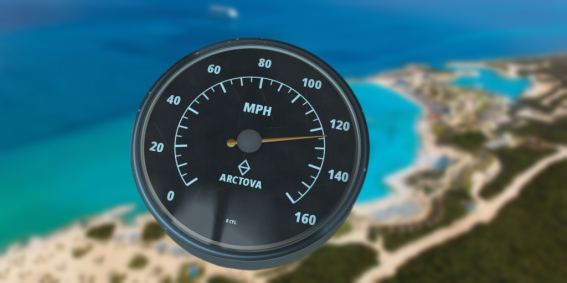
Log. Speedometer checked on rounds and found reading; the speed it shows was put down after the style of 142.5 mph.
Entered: 125 mph
